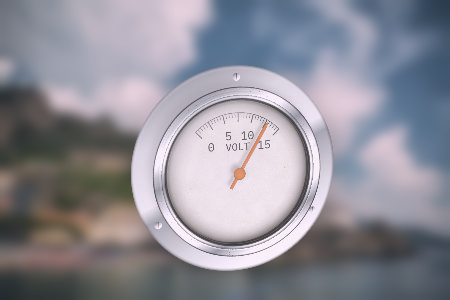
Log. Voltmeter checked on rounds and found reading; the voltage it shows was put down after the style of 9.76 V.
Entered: 12.5 V
